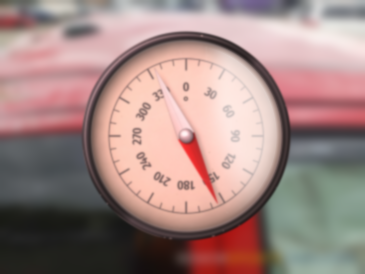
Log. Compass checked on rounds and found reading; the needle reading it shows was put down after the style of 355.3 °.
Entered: 155 °
